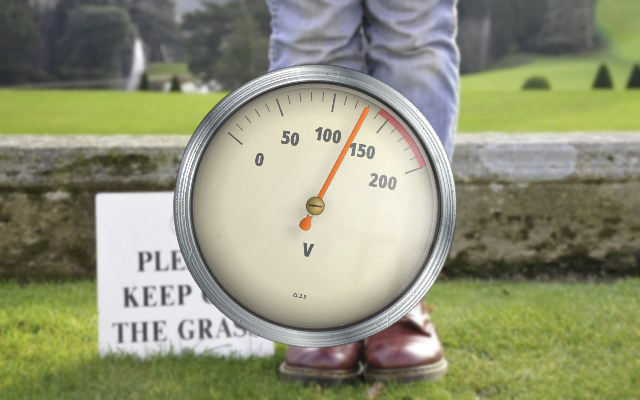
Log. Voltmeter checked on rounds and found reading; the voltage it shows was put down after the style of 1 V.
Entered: 130 V
